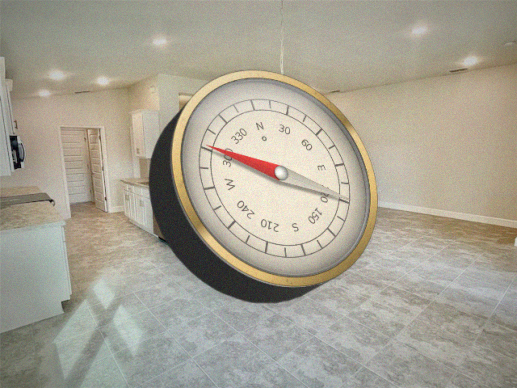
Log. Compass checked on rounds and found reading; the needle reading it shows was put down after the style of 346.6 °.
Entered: 300 °
